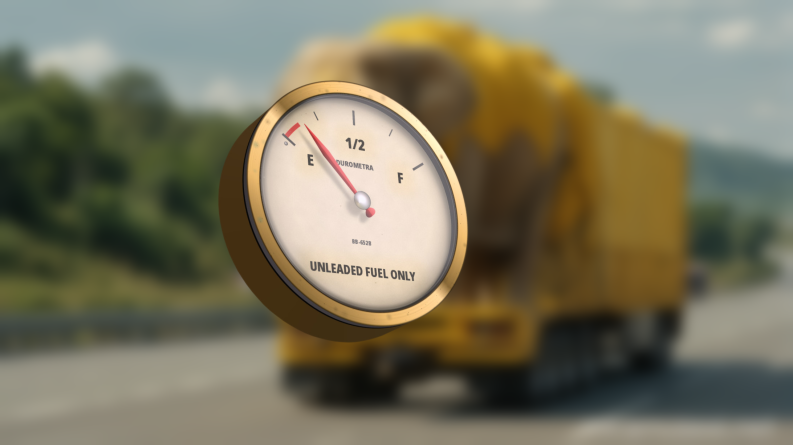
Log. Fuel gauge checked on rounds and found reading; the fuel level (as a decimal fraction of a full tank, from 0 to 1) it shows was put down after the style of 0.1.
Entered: 0.125
